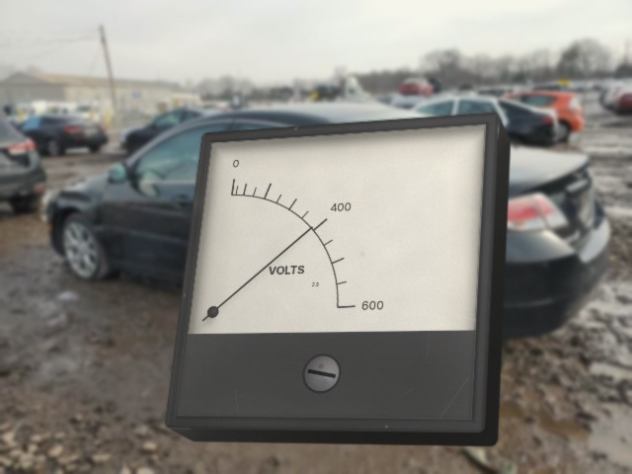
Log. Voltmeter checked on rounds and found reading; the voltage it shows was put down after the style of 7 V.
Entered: 400 V
